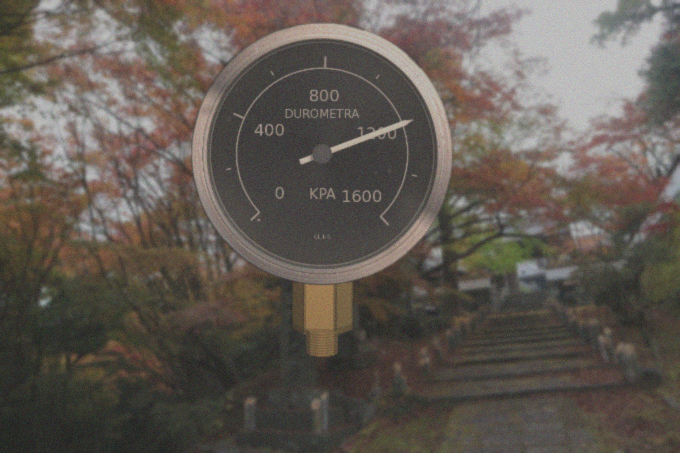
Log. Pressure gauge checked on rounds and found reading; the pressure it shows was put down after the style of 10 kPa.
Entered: 1200 kPa
